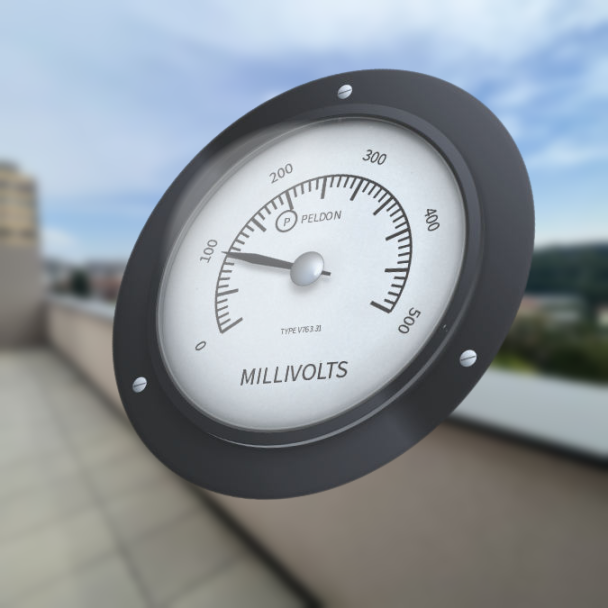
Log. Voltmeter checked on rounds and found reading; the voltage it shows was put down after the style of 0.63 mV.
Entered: 100 mV
